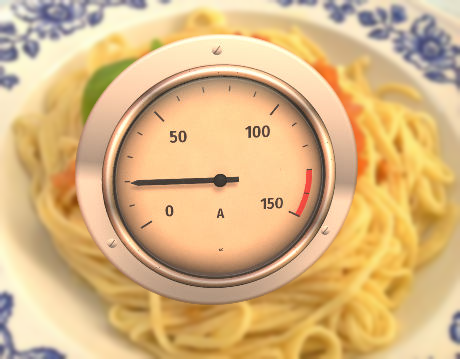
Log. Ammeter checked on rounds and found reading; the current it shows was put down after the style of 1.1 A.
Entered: 20 A
